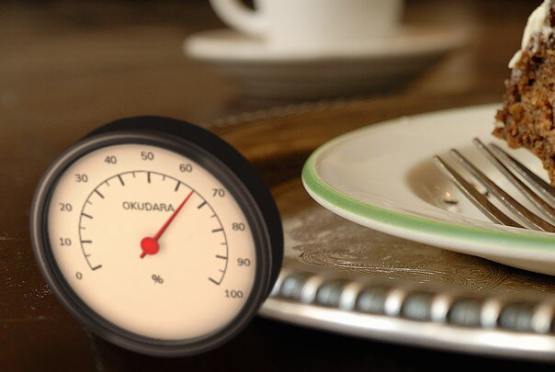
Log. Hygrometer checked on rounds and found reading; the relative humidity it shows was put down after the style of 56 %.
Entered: 65 %
